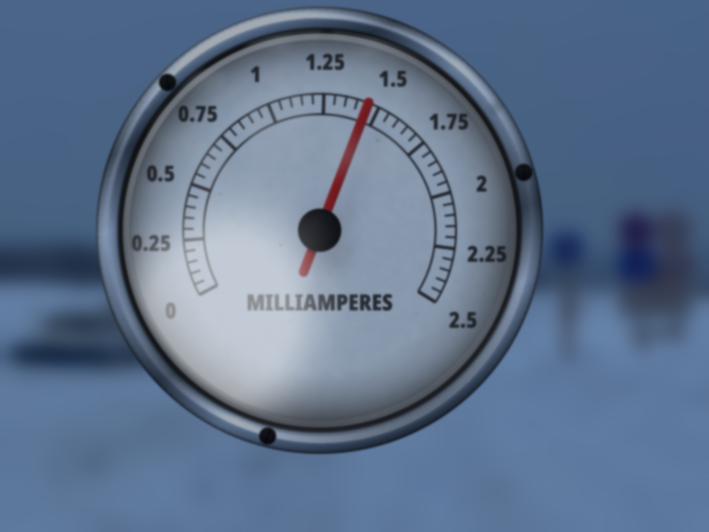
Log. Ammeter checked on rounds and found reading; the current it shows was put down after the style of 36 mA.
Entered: 1.45 mA
